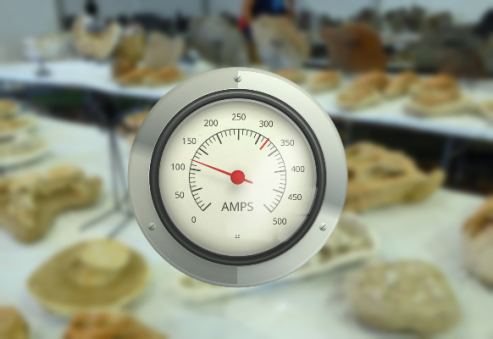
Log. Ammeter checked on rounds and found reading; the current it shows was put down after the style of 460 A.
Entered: 120 A
